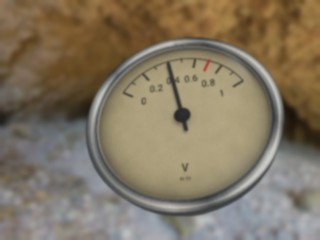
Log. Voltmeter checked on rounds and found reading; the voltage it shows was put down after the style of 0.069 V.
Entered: 0.4 V
